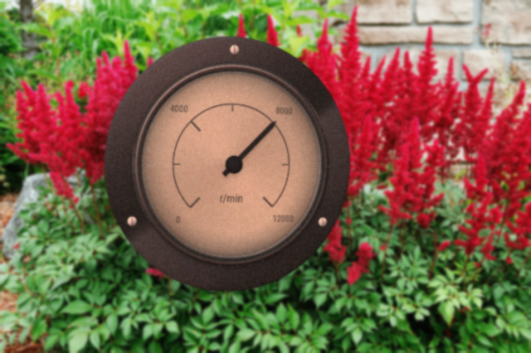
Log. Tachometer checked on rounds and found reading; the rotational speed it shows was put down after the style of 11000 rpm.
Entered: 8000 rpm
